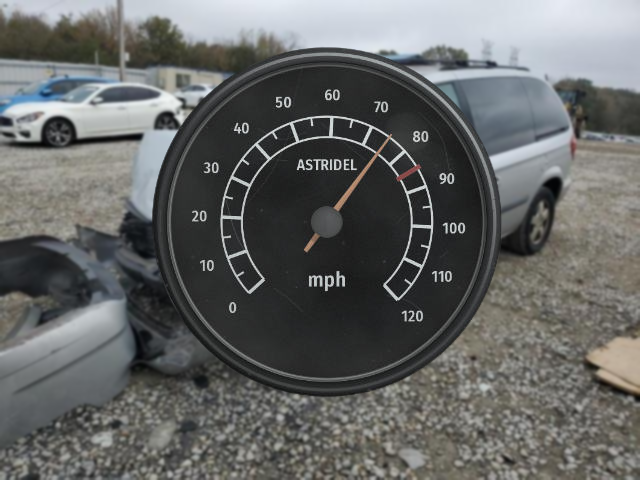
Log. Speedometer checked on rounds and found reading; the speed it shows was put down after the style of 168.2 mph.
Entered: 75 mph
